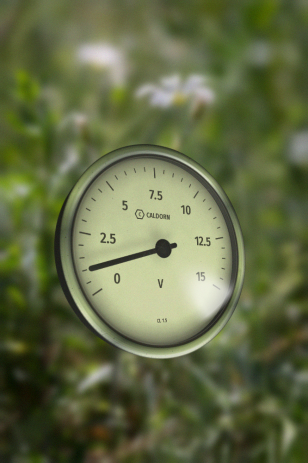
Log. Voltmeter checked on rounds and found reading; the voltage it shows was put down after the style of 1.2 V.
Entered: 1 V
